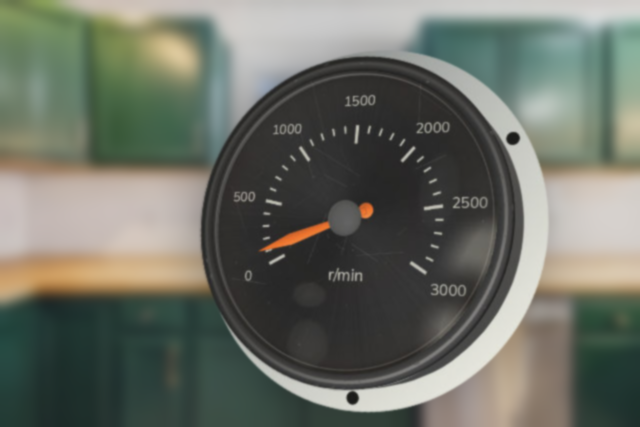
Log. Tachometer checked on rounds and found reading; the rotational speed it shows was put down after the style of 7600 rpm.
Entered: 100 rpm
